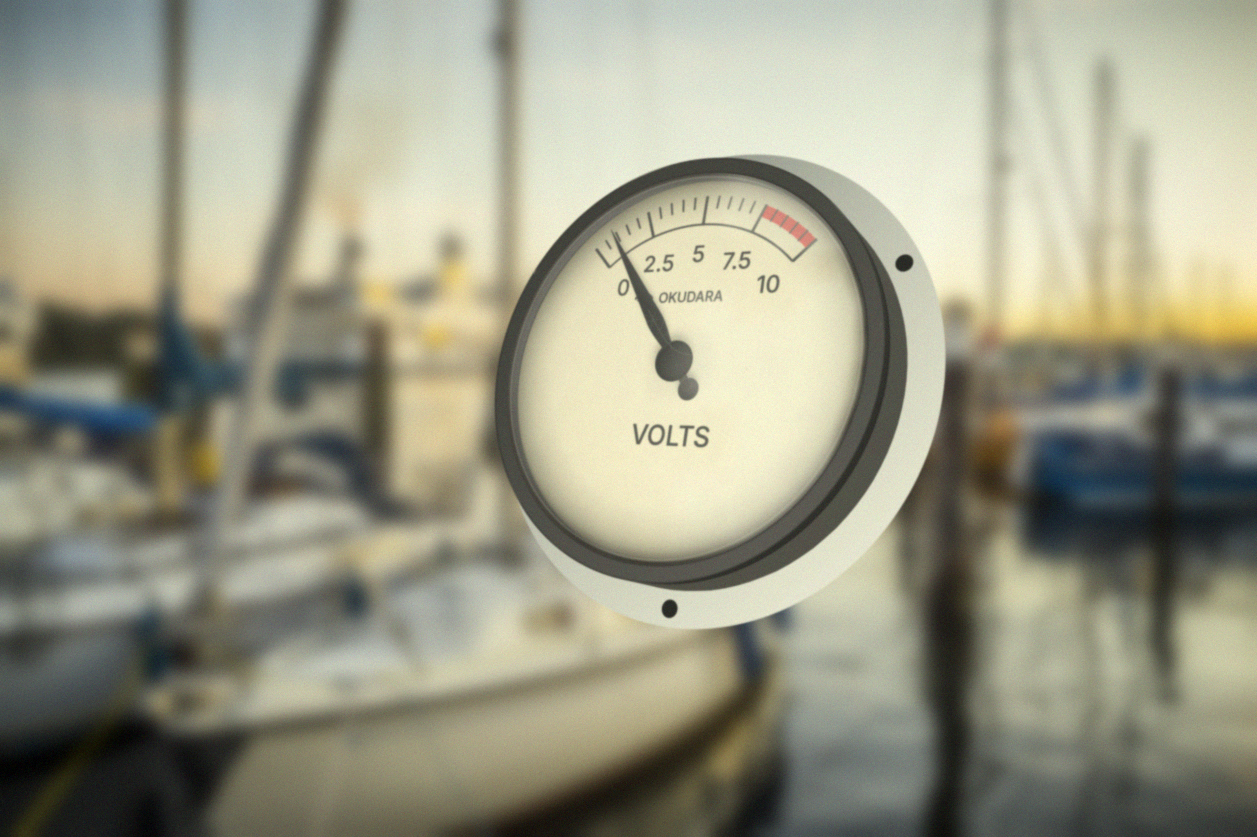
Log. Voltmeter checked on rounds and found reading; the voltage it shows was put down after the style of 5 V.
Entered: 1 V
